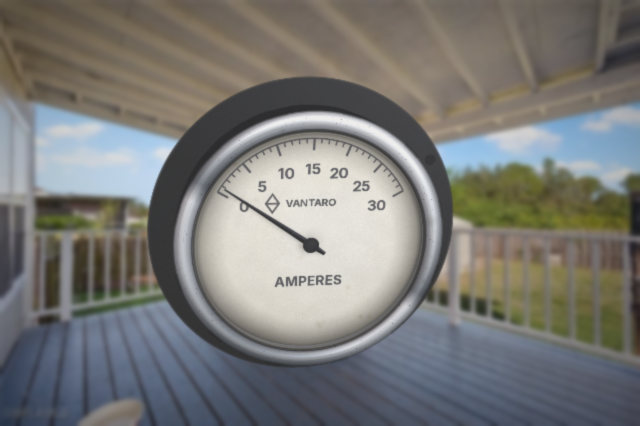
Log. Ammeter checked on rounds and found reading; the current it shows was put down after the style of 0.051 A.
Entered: 1 A
